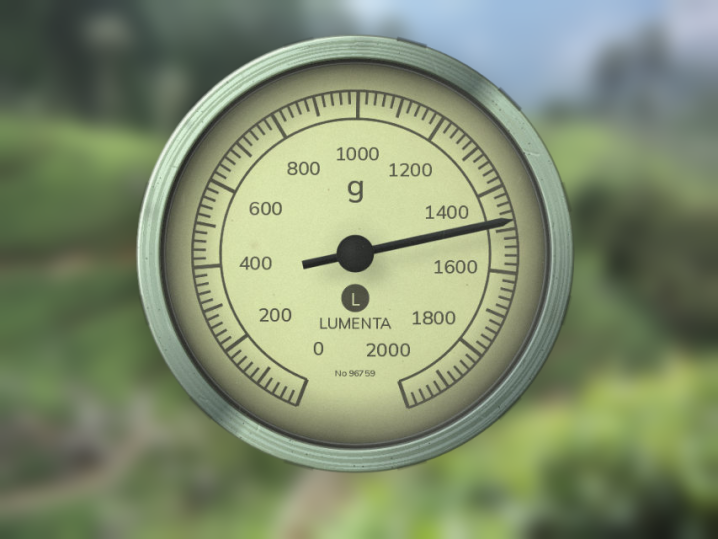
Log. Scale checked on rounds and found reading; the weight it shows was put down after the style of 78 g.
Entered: 1480 g
